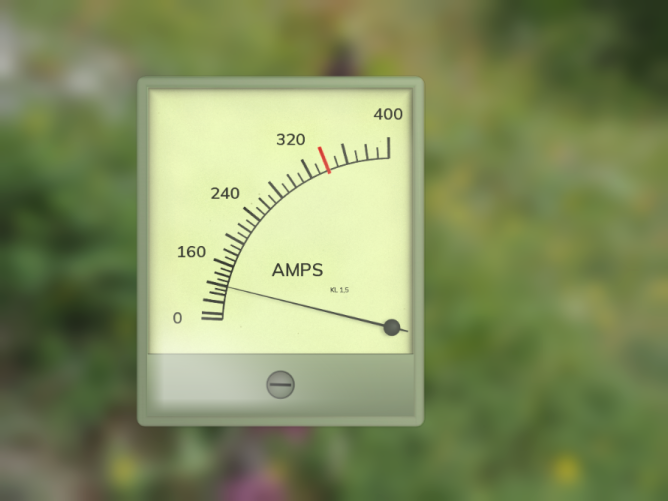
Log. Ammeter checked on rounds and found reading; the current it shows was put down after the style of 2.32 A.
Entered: 120 A
